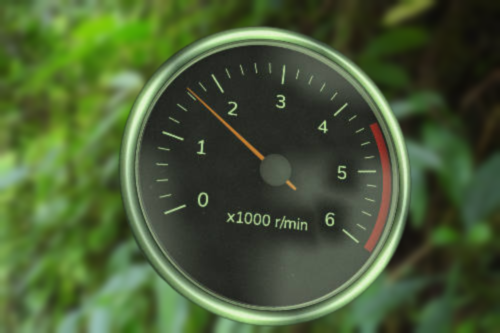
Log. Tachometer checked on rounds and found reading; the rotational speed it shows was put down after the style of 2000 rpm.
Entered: 1600 rpm
